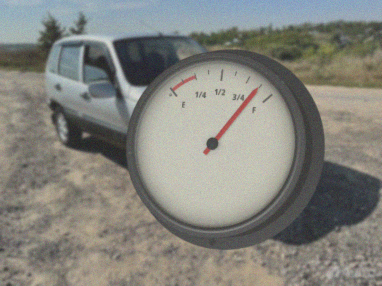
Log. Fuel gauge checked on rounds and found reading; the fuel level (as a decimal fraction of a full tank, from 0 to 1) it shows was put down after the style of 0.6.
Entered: 0.875
